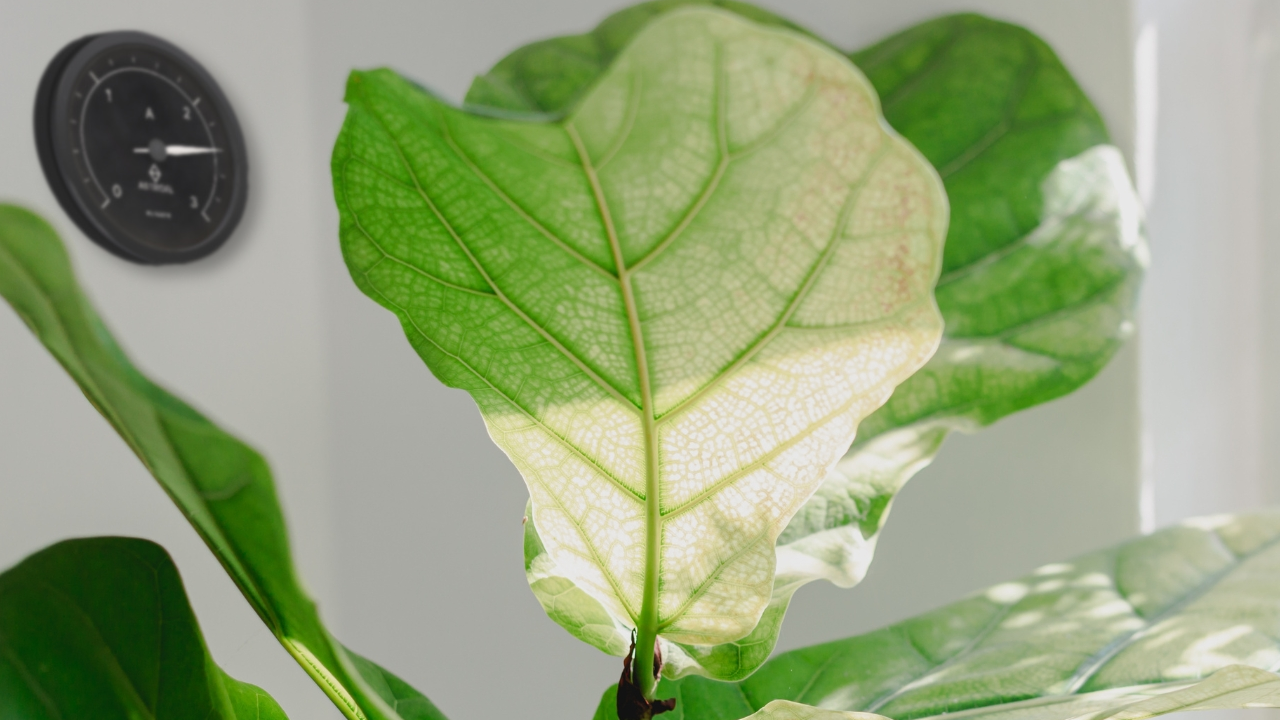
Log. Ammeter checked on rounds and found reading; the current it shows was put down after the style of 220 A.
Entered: 2.4 A
